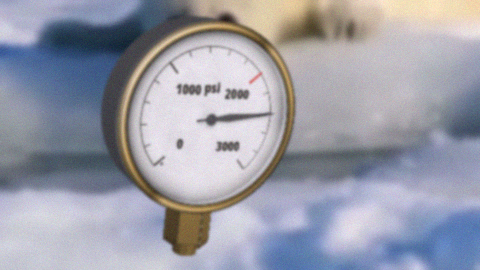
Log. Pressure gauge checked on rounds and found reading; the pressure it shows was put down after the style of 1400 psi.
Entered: 2400 psi
